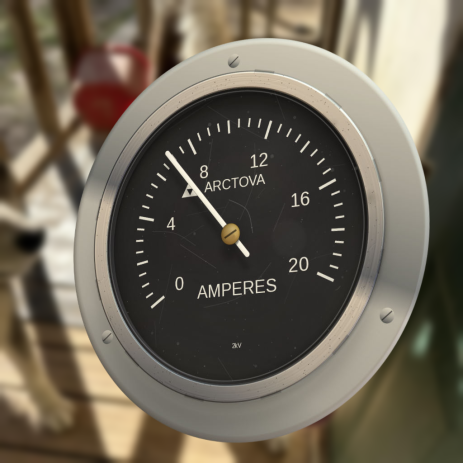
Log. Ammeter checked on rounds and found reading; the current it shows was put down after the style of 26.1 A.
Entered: 7 A
